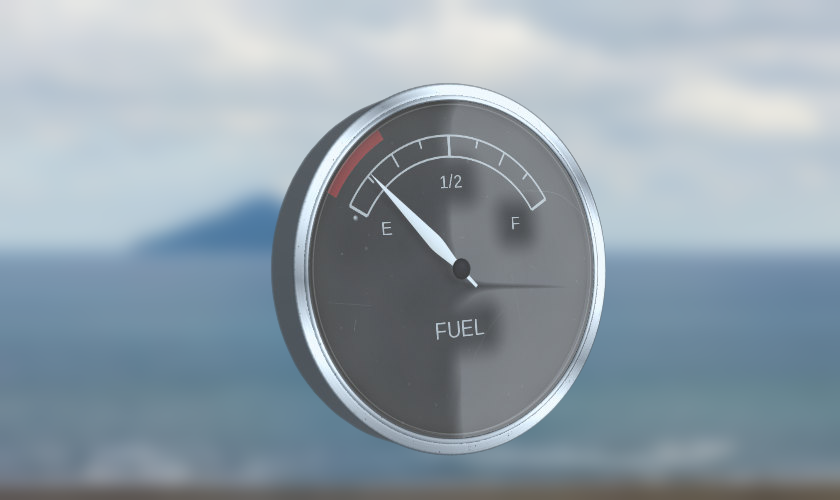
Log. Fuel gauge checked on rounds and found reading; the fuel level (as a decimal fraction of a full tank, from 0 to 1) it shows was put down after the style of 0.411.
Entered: 0.125
